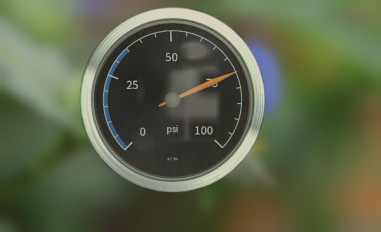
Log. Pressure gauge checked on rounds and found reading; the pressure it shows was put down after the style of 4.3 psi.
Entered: 75 psi
